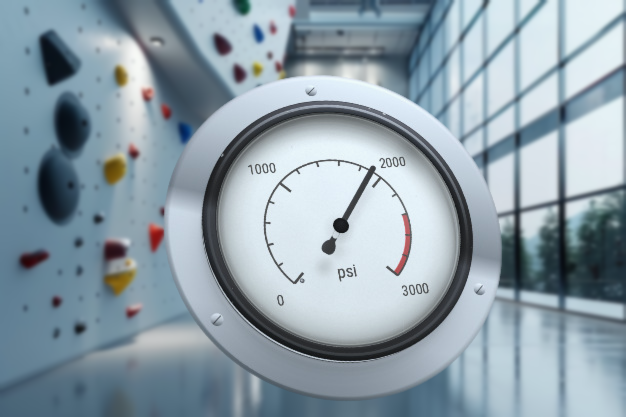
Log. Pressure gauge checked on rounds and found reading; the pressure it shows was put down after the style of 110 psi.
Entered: 1900 psi
